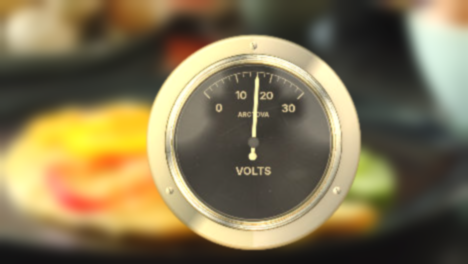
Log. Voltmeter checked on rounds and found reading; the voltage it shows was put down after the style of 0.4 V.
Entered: 16 V
